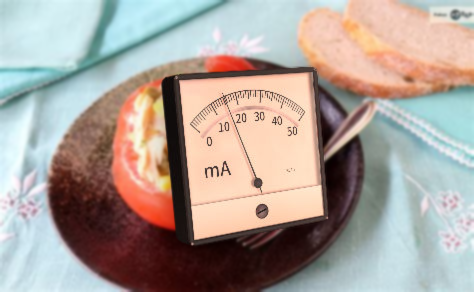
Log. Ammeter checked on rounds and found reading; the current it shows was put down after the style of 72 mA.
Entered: 15 mA
